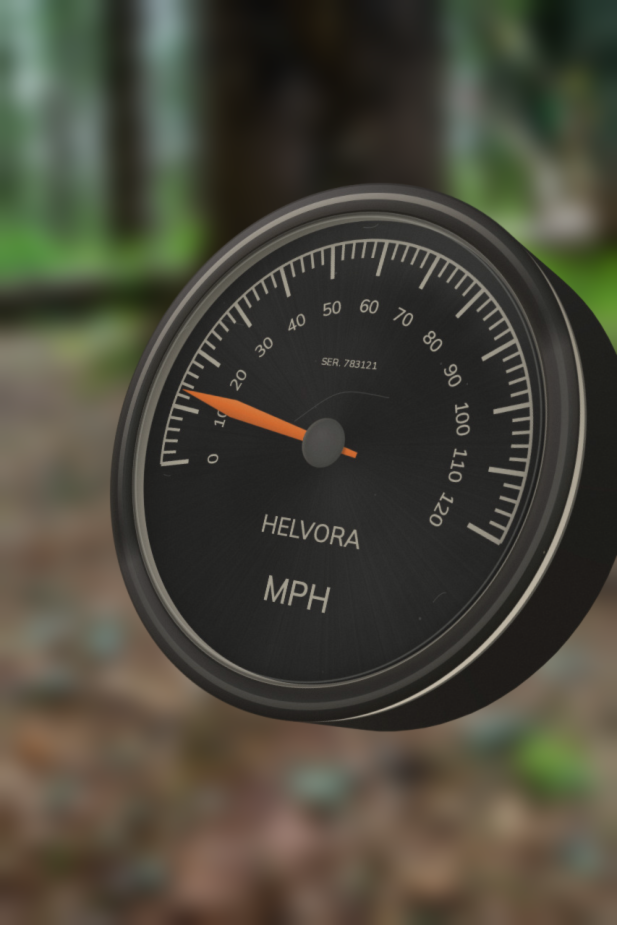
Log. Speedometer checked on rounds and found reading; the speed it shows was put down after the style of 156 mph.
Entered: 13 mph
